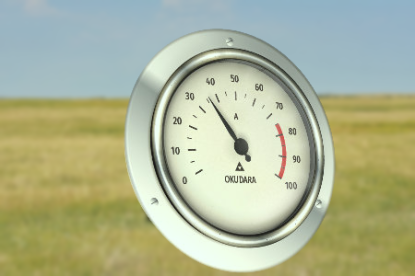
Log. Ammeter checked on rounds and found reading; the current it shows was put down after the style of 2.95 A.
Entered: 35 A
